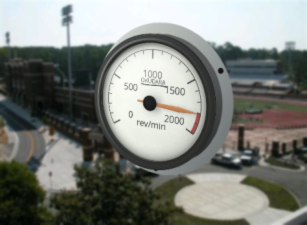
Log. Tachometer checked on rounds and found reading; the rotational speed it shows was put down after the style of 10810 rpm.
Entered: 1800 rpm
